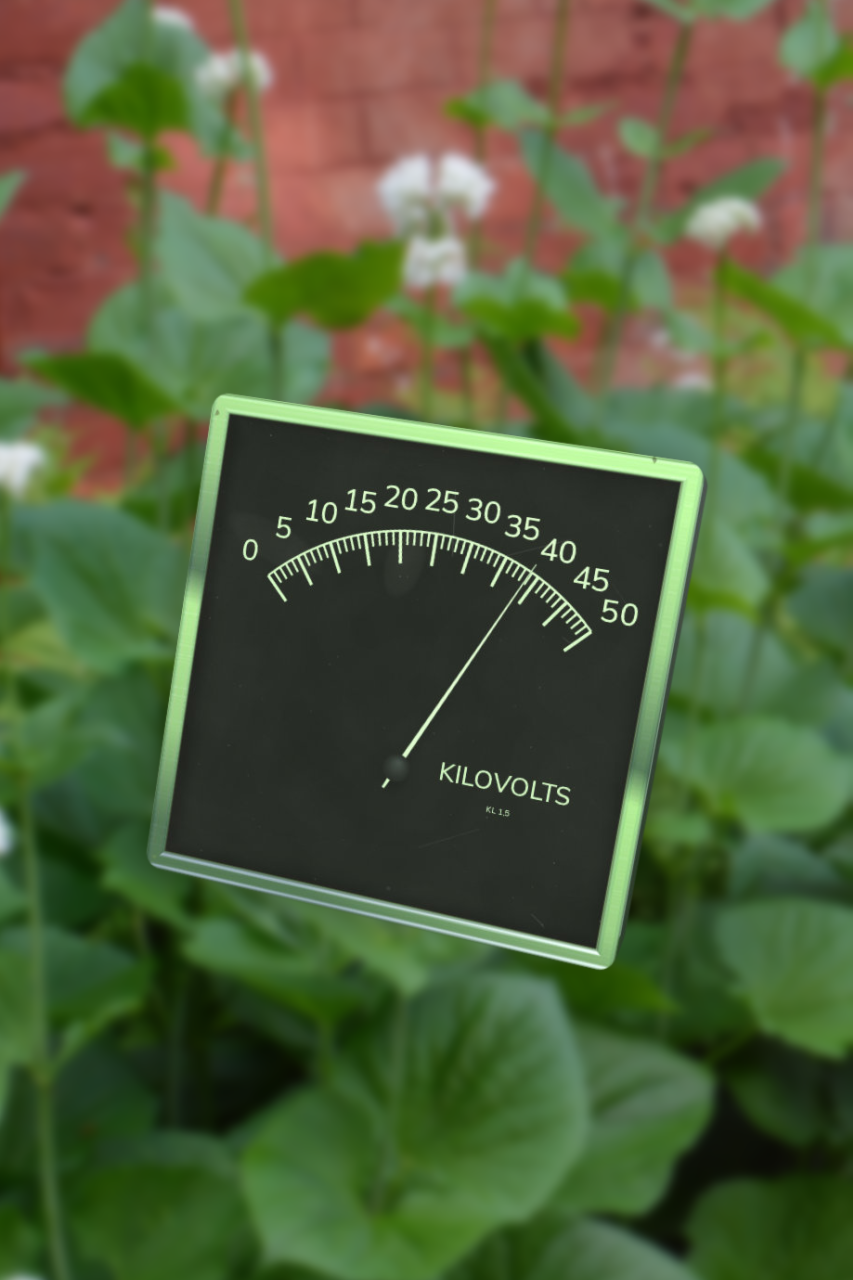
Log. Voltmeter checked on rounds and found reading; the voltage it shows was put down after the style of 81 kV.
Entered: 39 kV
